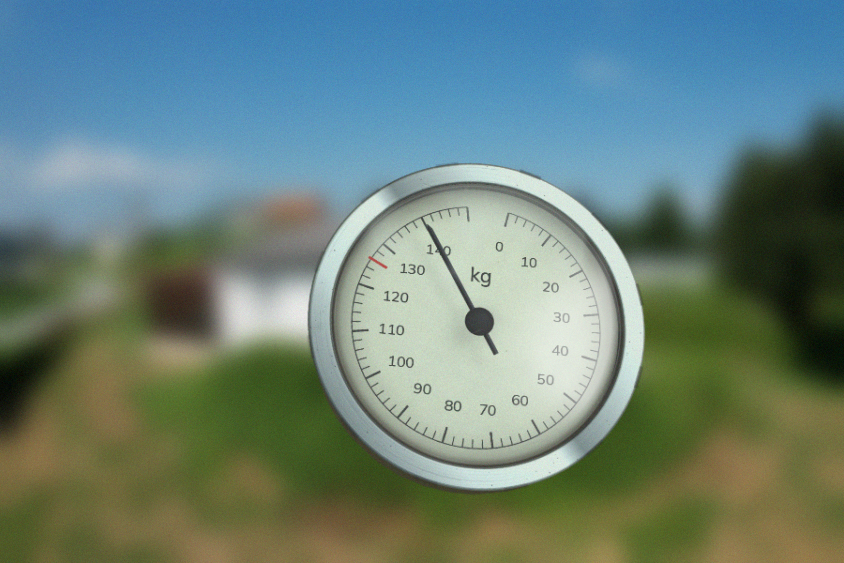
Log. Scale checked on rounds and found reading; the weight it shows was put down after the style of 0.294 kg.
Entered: 140 kg
